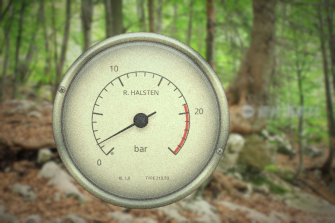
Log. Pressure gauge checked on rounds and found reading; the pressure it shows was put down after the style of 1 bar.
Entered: 1.5 bar
